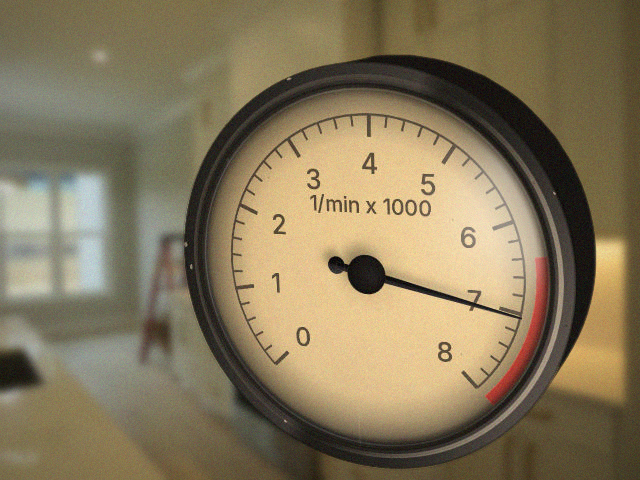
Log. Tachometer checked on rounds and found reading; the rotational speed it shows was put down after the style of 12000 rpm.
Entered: 7000 rpm
